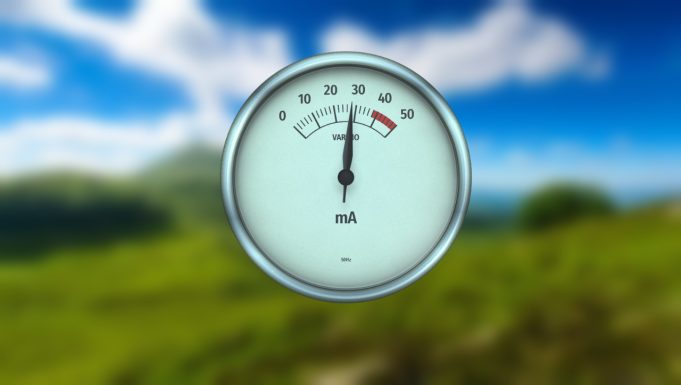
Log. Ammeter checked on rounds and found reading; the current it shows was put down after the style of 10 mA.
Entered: 28 mA
